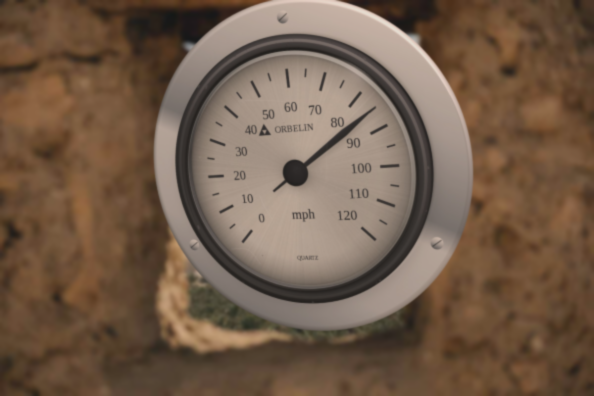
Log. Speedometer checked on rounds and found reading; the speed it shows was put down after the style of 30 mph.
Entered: 85 mph
